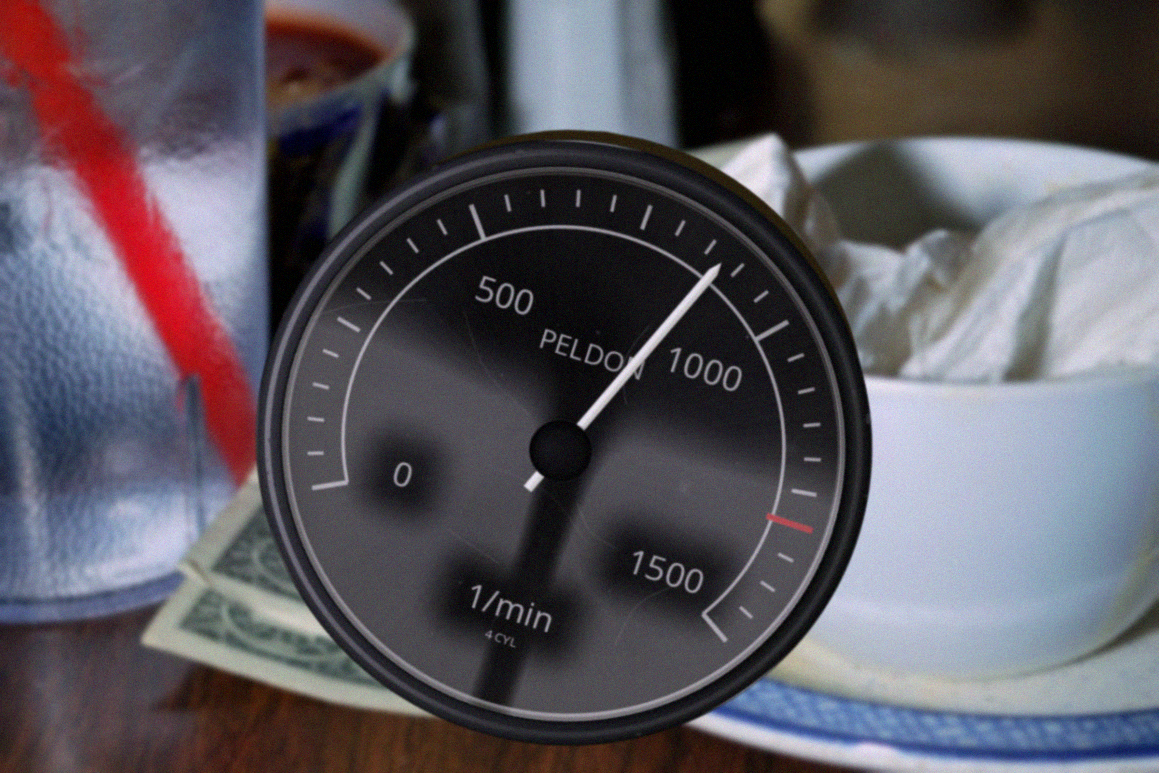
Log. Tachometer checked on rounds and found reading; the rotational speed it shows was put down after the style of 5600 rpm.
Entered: 875 rpm
